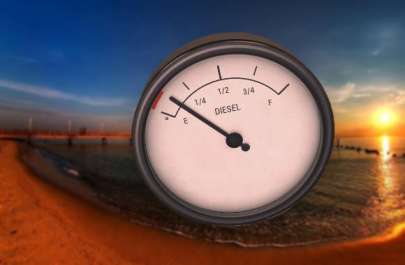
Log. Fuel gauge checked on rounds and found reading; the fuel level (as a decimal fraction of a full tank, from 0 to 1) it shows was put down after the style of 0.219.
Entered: 0.125
